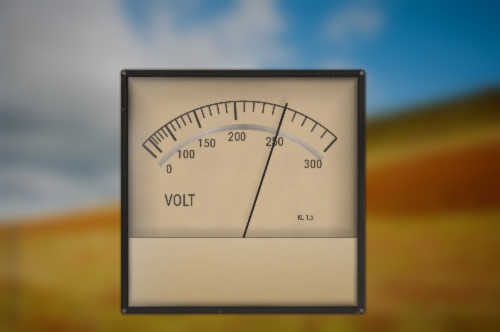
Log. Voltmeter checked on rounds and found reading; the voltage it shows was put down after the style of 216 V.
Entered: 250 V
